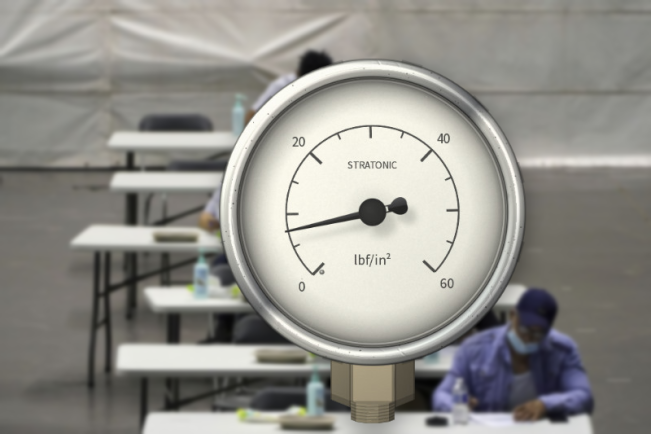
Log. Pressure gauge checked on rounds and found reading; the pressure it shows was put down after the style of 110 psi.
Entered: 7.5 psi
